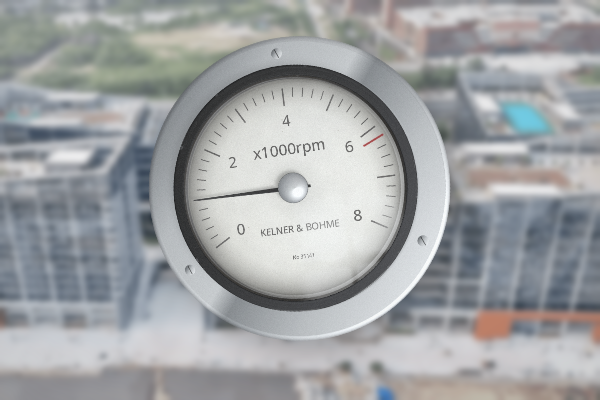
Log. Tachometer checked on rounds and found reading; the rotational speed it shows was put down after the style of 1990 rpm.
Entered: 1000 rpm
